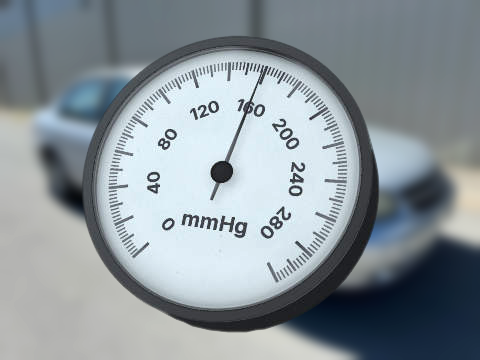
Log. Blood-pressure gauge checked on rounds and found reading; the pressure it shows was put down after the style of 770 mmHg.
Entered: 160 mmHg
